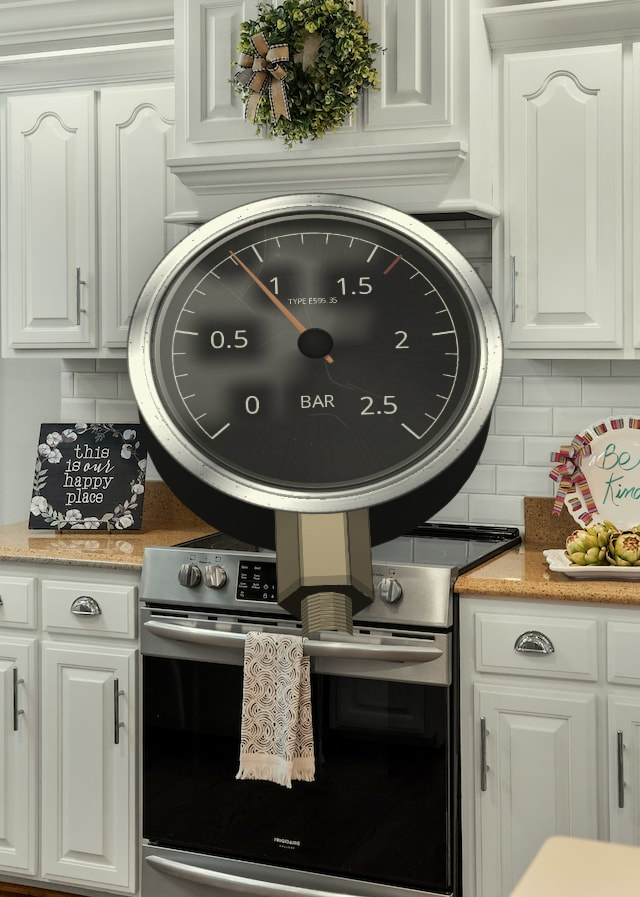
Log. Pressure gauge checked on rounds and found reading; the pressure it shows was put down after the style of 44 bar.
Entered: 0.9 bar
